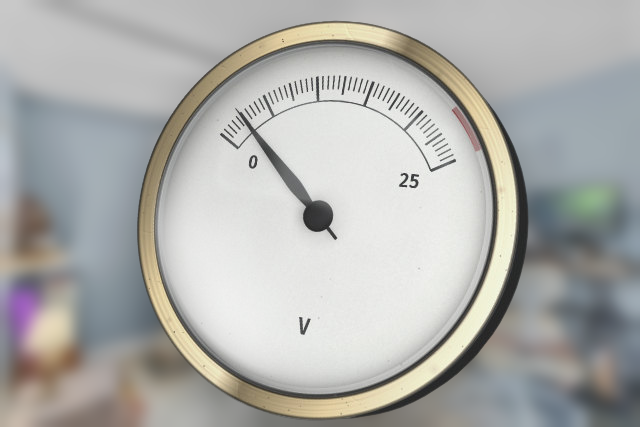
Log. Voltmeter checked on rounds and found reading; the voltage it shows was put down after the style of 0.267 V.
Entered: 2.5 V
